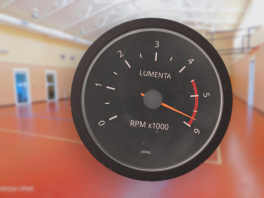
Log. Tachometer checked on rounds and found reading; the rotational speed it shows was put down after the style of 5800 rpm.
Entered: 5750 rpm
